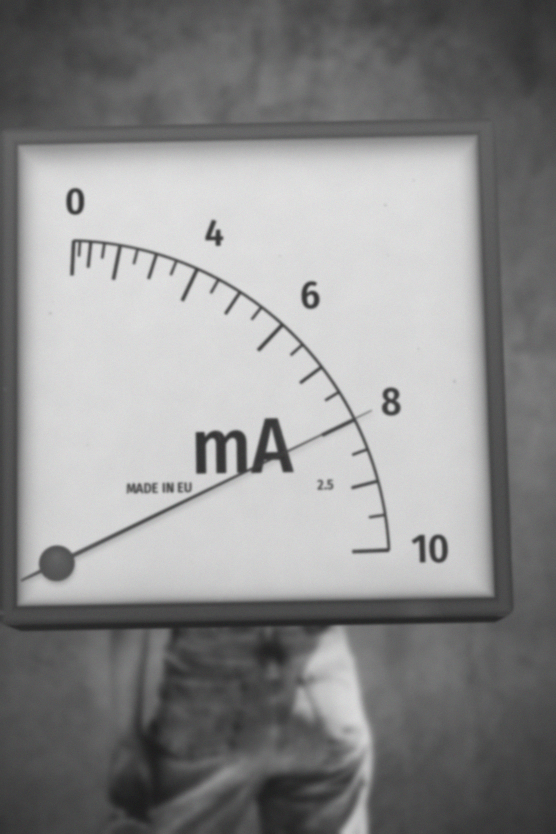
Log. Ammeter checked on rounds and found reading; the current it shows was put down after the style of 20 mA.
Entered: 8 mA
